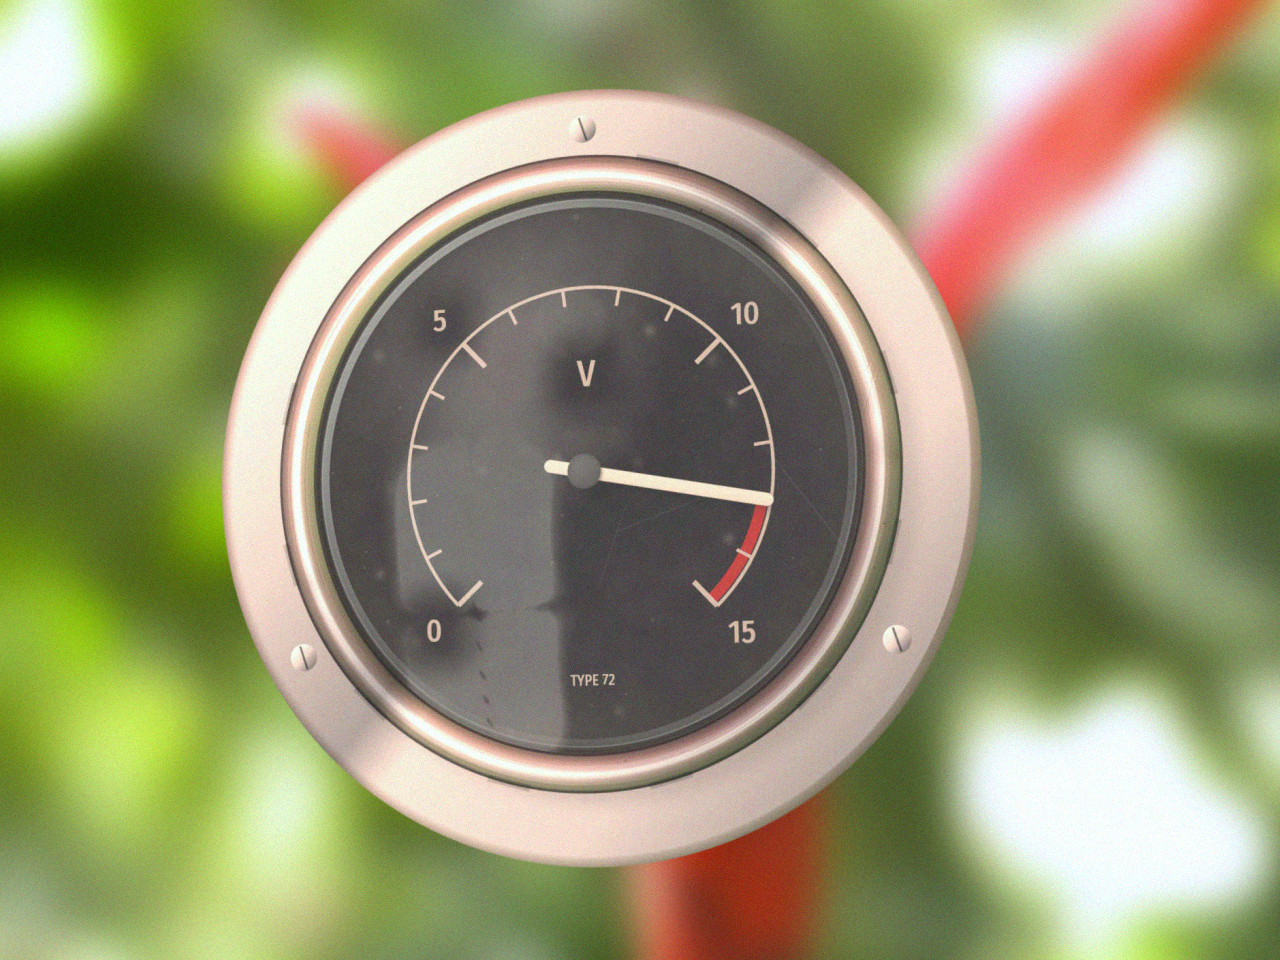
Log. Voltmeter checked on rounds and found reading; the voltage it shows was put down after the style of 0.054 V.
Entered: 13 V
